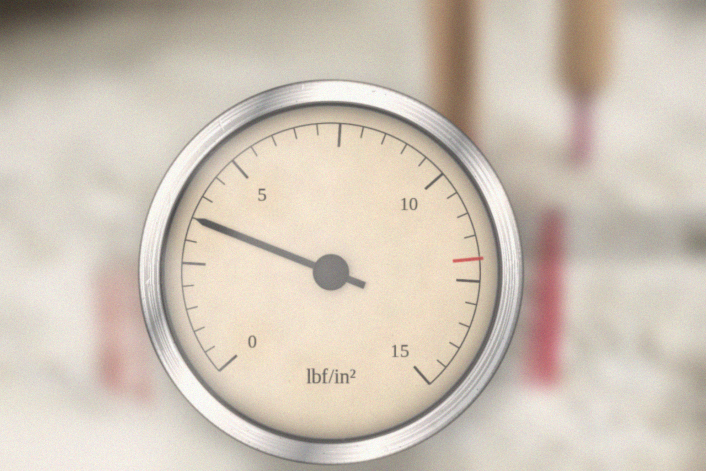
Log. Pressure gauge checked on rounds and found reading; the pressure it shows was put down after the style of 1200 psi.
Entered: 3.5 psi
